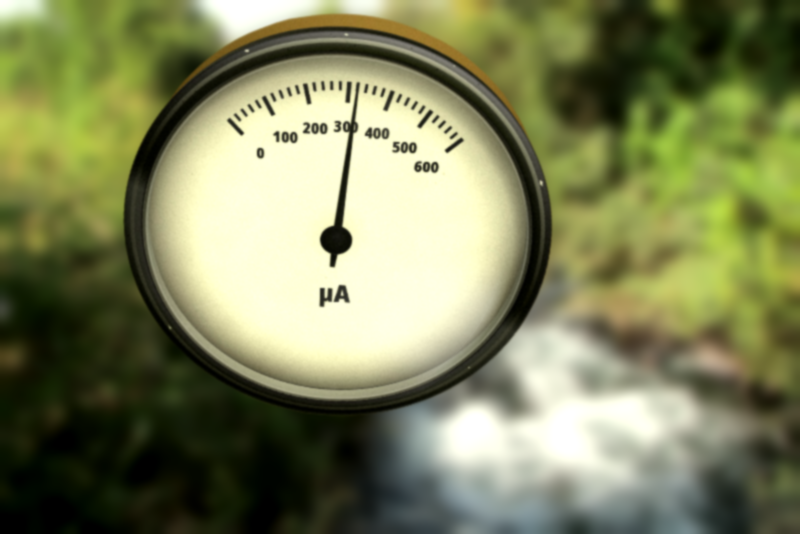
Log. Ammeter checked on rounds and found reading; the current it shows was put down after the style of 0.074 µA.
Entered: 320 µA
